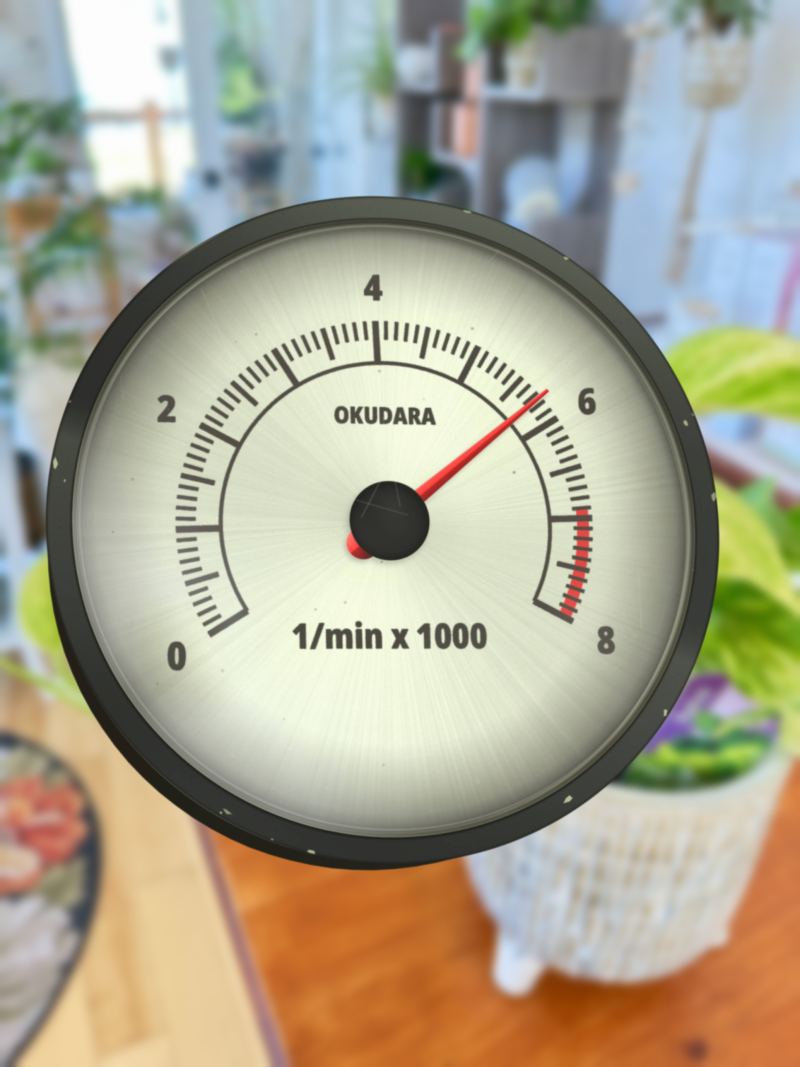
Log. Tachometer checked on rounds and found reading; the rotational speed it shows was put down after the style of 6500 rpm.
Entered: 5750 rpm
